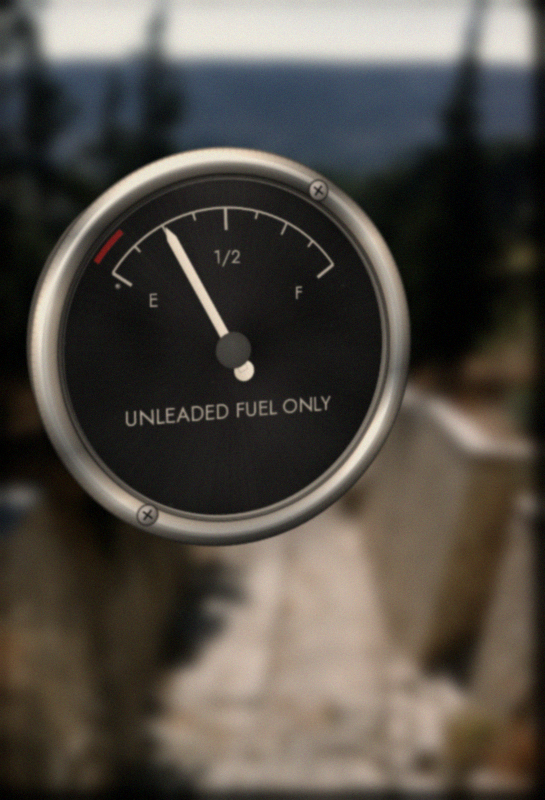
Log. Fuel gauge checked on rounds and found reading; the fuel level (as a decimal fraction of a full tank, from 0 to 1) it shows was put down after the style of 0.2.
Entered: 0.25
